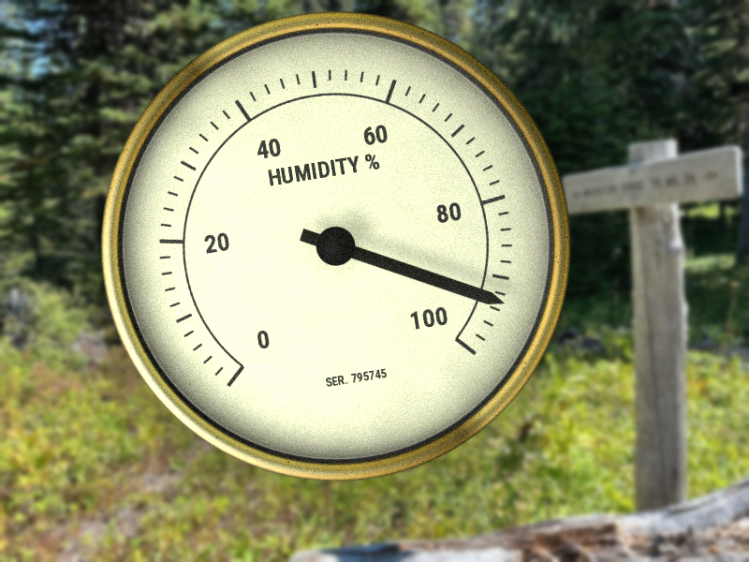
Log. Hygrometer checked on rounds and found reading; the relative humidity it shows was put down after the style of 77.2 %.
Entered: 93 %
